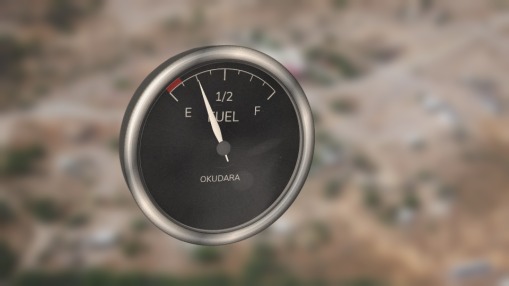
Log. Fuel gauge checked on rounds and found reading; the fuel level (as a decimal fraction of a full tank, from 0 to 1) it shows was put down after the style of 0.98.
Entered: 0.25
